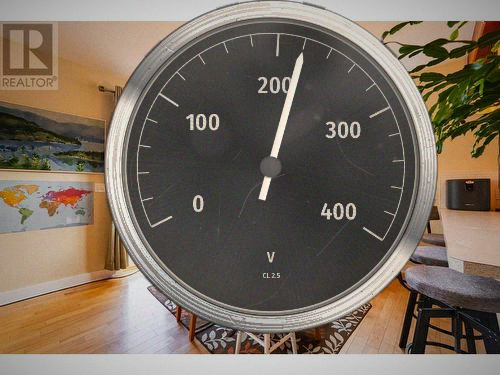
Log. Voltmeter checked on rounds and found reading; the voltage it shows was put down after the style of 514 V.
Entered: 220 V
